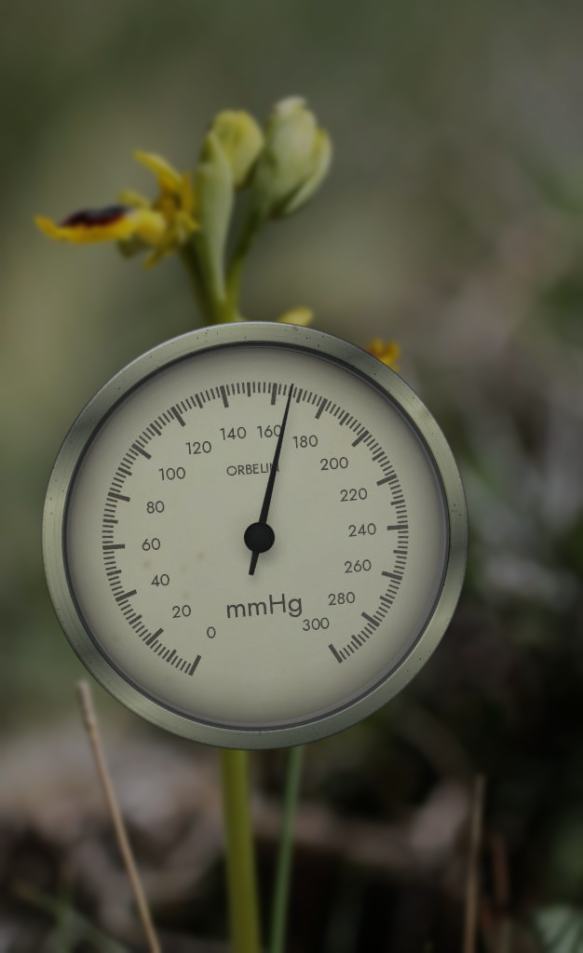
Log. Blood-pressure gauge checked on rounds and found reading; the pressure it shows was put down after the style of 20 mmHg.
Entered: 166 mmHg
